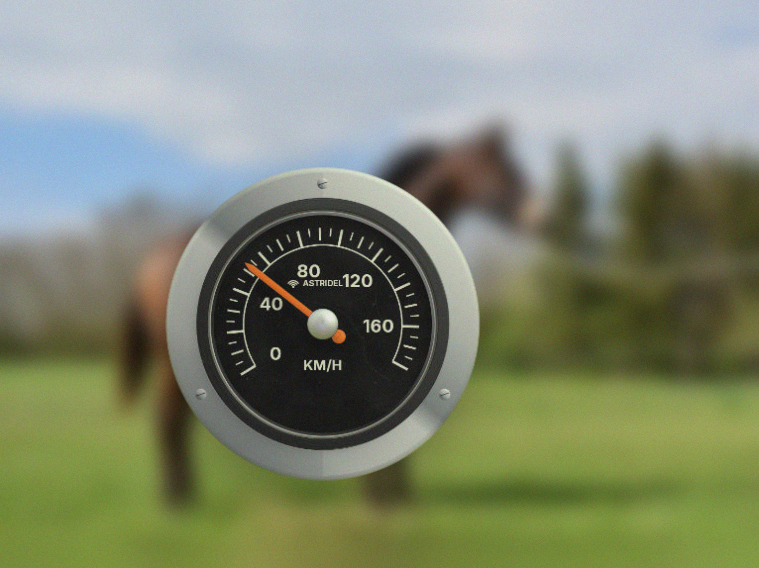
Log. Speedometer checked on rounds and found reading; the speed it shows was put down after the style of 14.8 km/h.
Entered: 52.5 km/h
